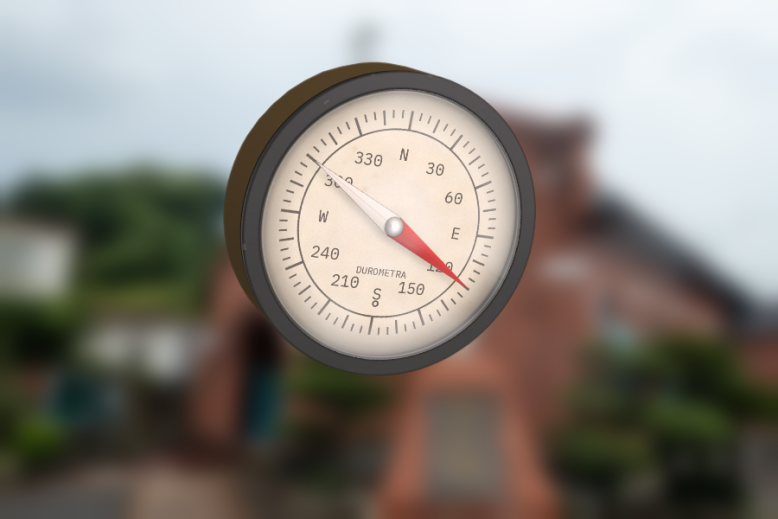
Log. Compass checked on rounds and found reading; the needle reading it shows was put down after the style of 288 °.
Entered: 120 °
